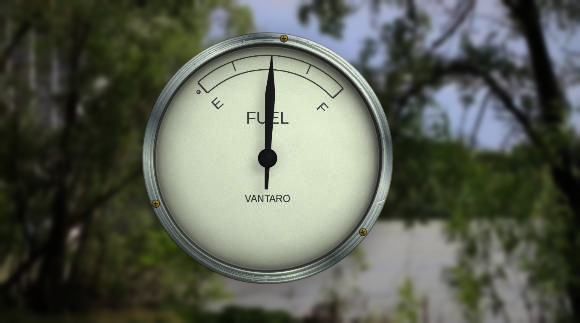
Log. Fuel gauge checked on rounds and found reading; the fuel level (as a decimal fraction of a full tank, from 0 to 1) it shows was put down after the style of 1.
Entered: 0.5
